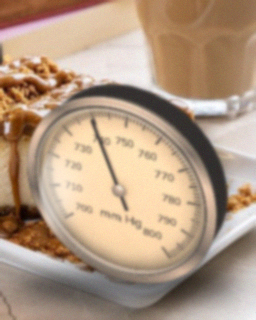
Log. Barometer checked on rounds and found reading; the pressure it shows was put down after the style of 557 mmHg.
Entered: 740 mmHg
